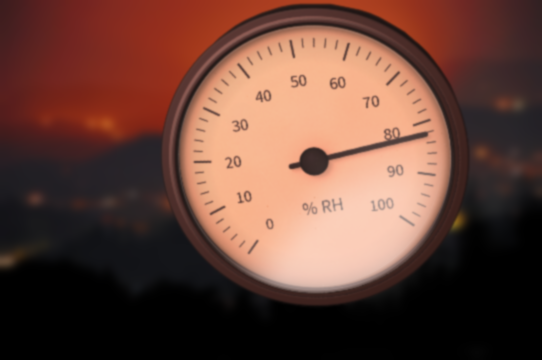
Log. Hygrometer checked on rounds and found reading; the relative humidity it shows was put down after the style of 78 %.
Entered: 82 %
